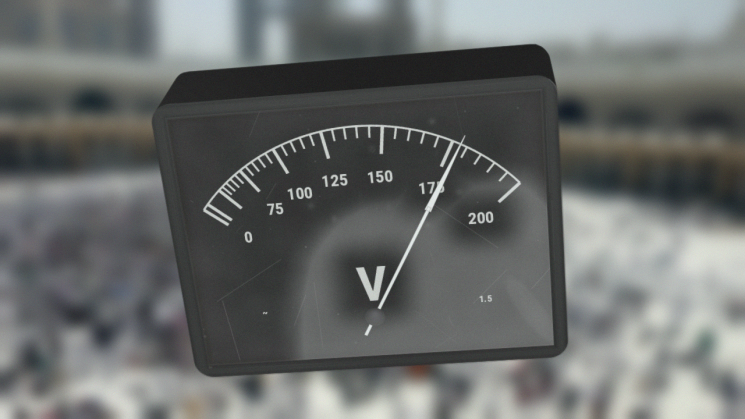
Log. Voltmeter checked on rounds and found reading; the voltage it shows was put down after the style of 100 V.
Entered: 177.5 V
